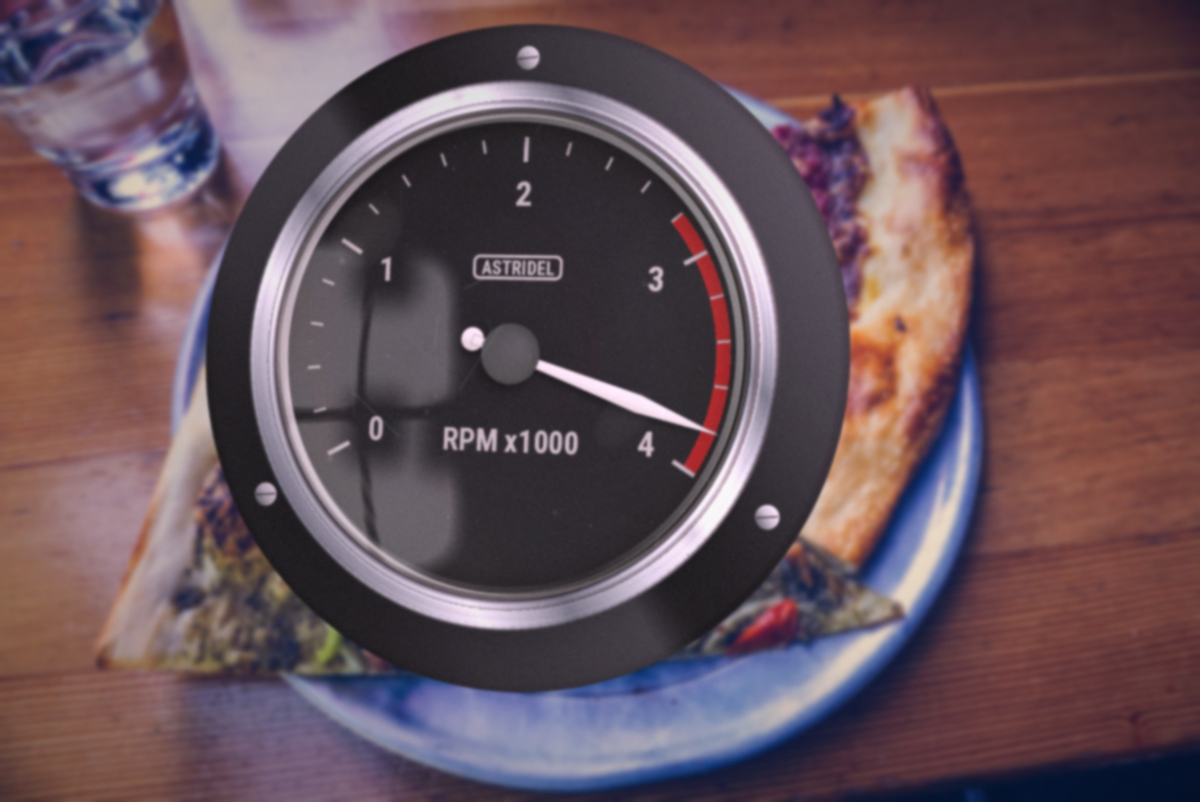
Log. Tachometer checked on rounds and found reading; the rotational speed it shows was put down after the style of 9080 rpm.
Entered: 3800 rpm
